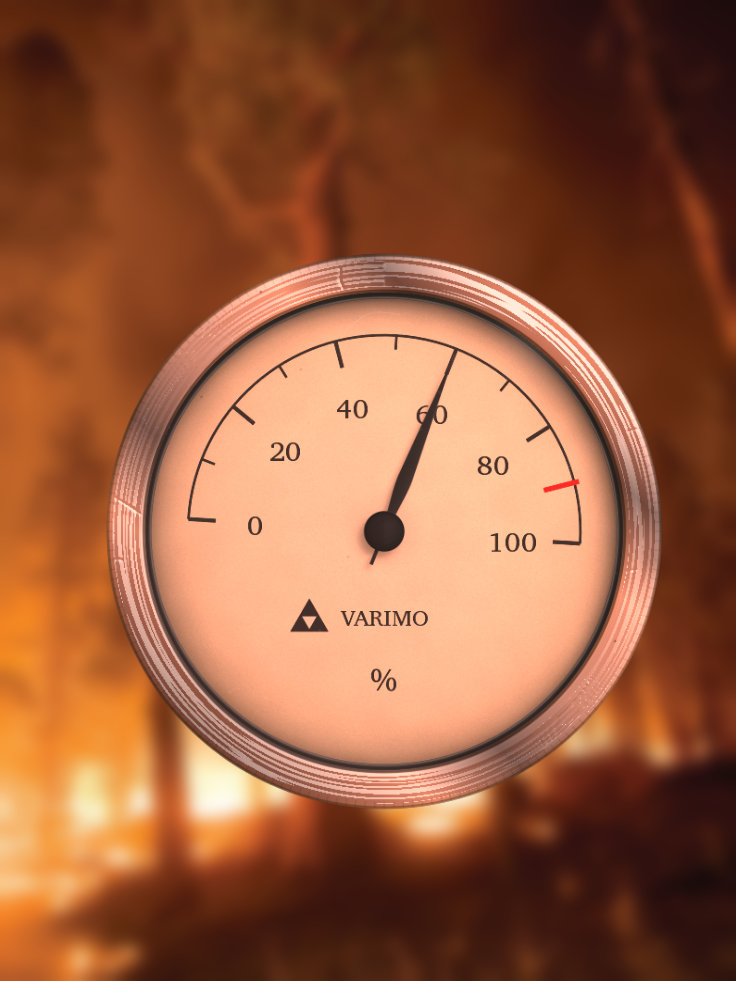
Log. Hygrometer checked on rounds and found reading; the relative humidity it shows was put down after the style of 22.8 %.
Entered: 60 %
